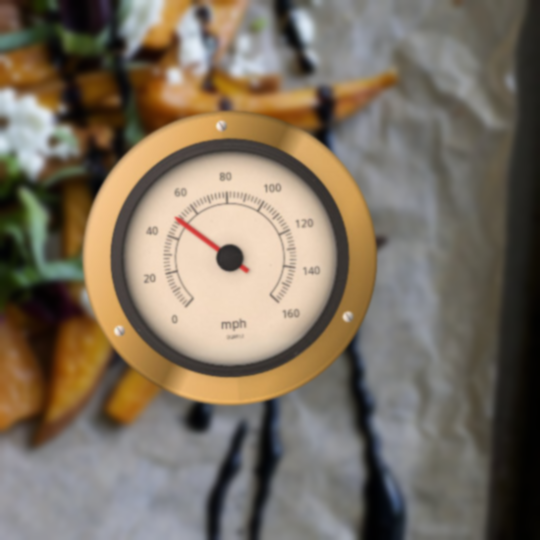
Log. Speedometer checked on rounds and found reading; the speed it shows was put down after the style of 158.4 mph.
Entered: 50 mph
